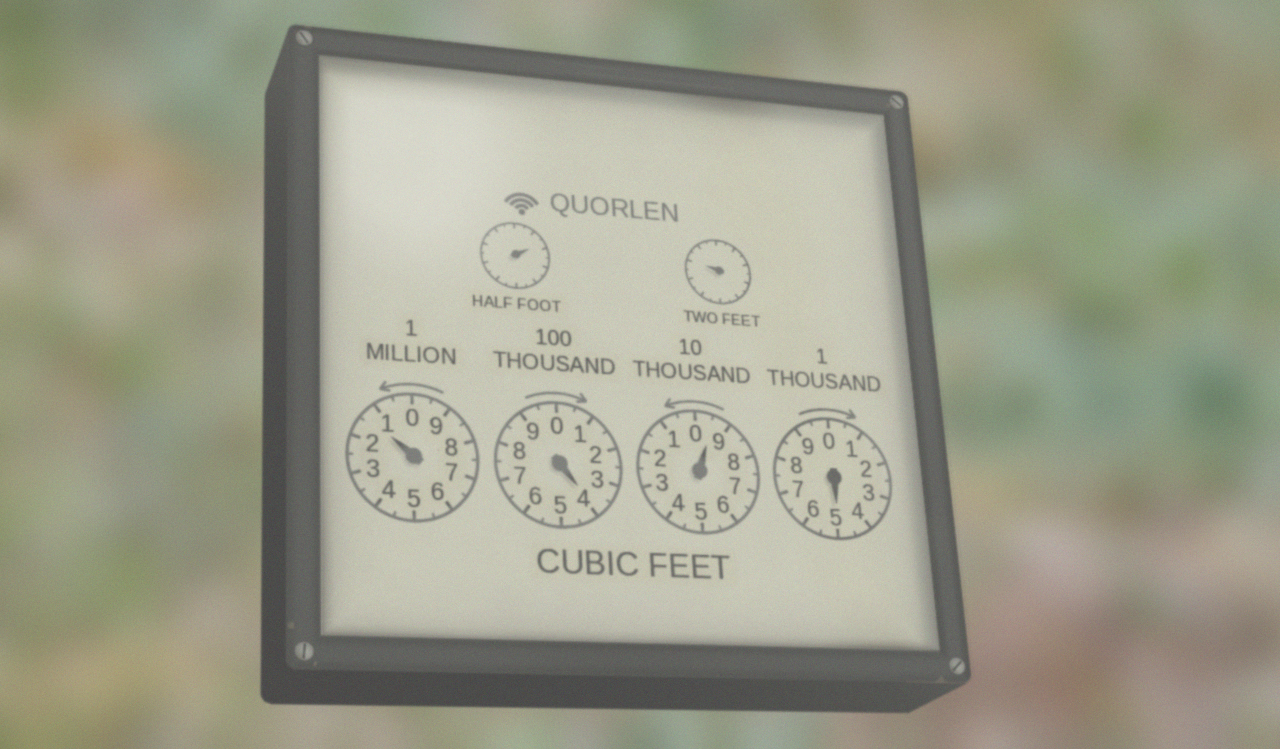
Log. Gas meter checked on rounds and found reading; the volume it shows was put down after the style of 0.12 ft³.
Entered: 139500 ft³
